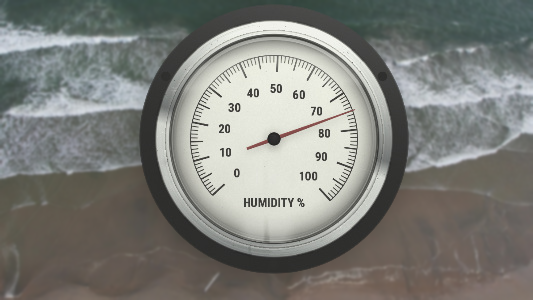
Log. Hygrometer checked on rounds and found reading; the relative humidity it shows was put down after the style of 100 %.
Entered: 75 %
